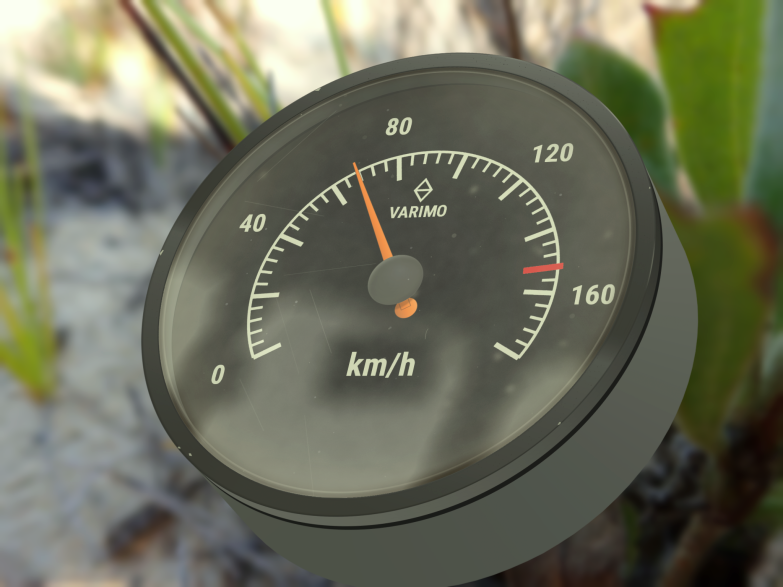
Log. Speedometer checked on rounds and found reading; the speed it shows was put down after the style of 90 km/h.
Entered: 68 km/h
